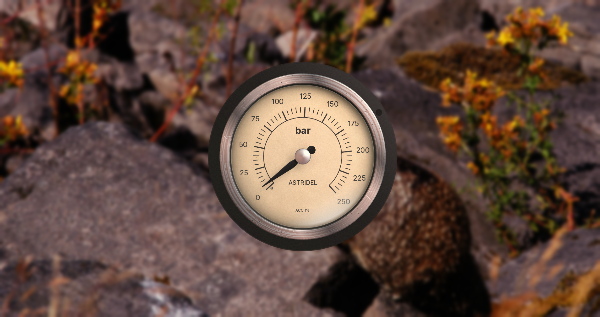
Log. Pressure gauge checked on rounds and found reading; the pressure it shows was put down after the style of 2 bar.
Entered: 5 bar
